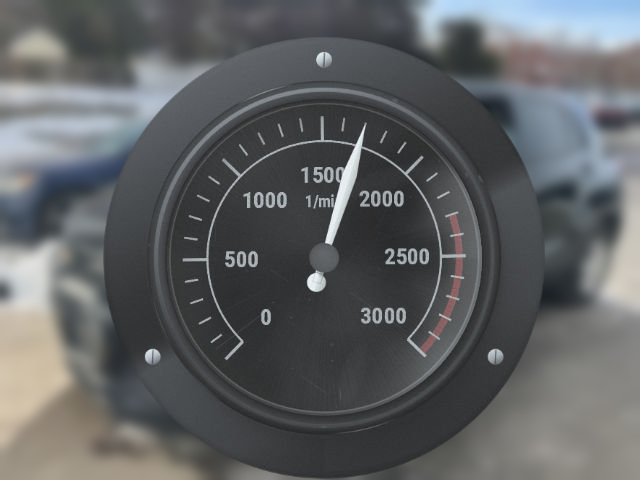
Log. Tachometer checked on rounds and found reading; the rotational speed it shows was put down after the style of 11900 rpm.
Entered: 1700 rpm
